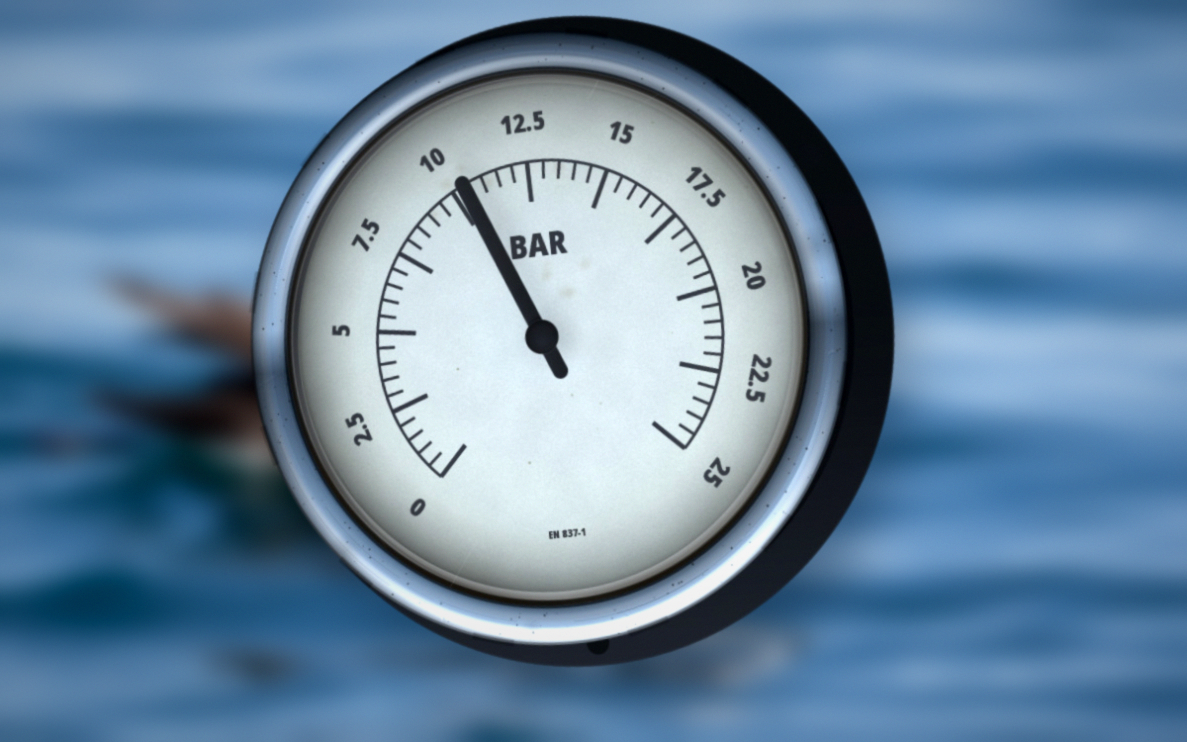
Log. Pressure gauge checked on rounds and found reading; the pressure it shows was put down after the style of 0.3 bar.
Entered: 10.5 bar
